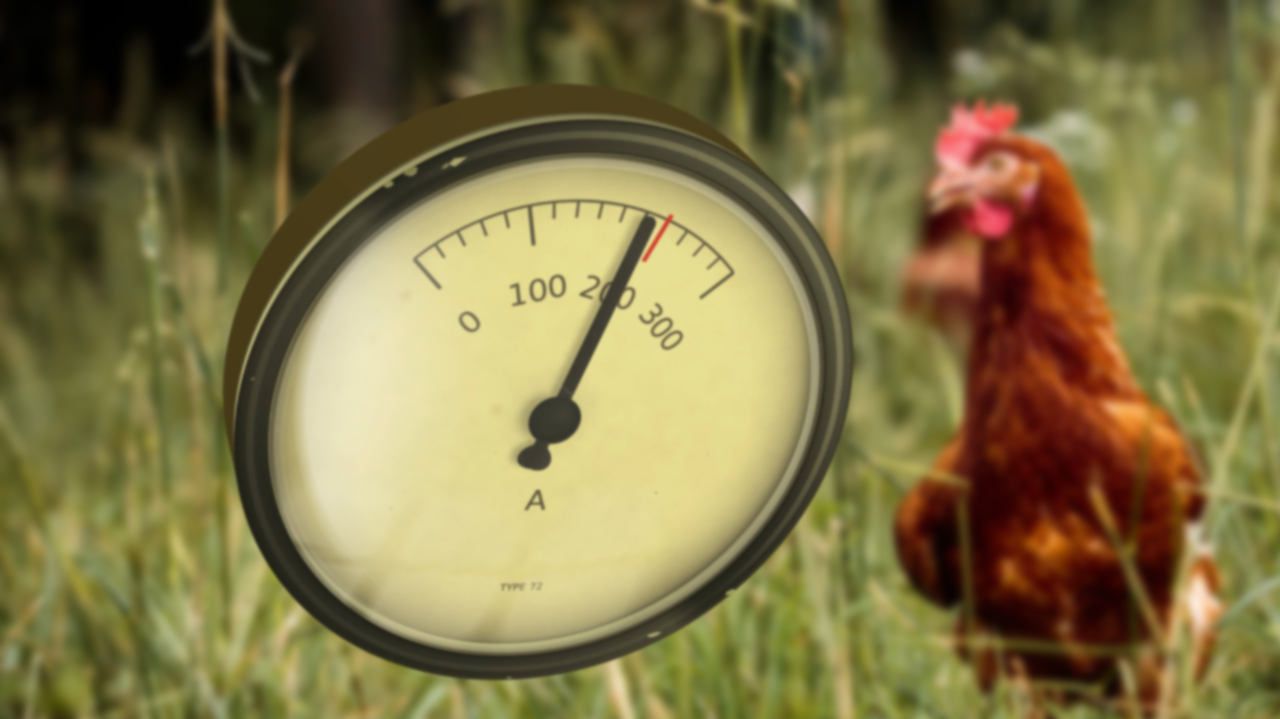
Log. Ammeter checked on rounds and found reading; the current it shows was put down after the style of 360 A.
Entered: 200 A
